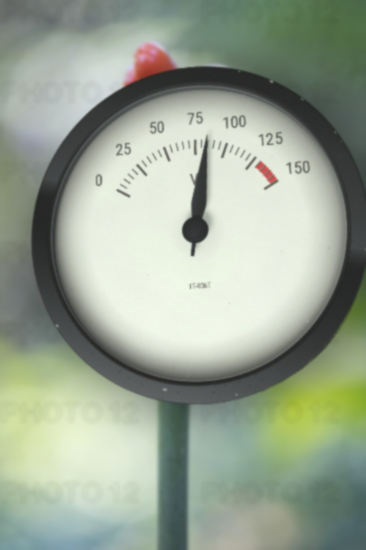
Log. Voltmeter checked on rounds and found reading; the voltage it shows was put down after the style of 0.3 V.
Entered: 85 V
